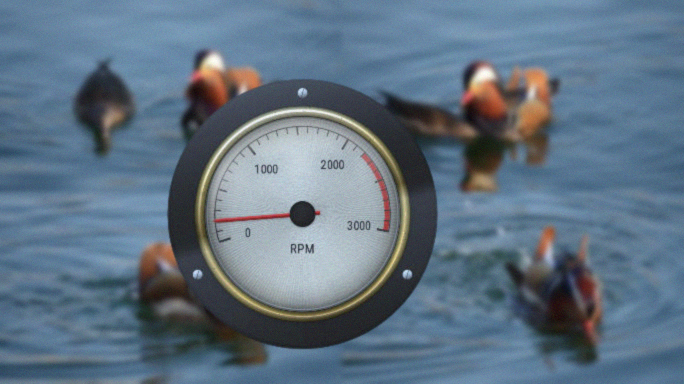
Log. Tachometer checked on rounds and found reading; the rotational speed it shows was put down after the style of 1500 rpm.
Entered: 200 rpm
